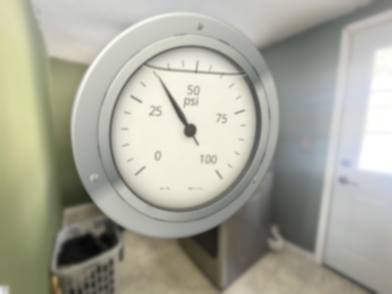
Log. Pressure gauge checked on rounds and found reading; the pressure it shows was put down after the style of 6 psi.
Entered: 35 psi
